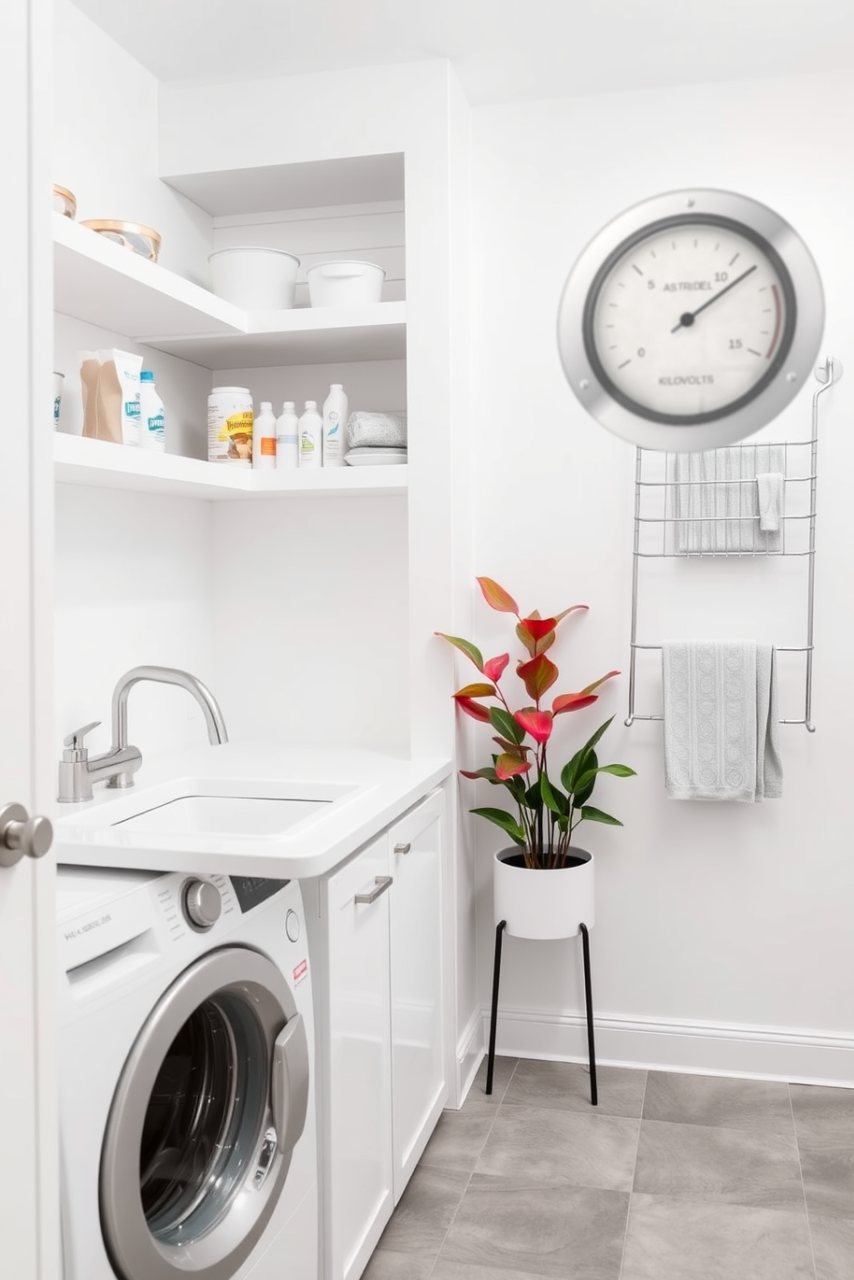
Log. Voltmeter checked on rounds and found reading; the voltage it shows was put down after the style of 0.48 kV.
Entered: 11 kV
